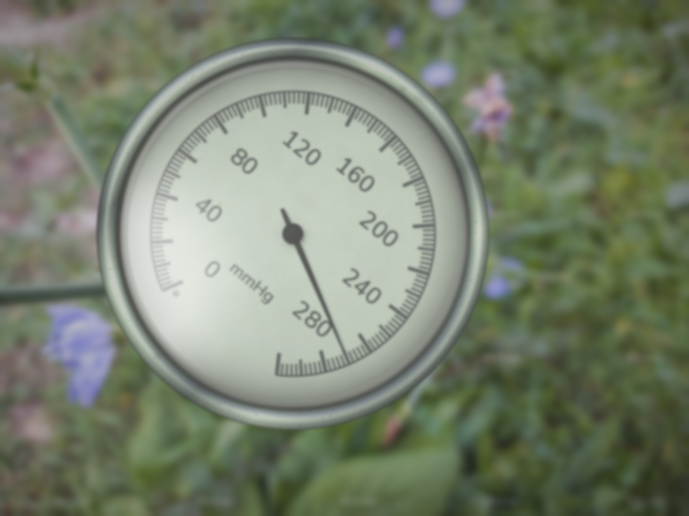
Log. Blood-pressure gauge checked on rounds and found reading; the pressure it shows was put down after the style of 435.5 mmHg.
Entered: 270 mmHg
